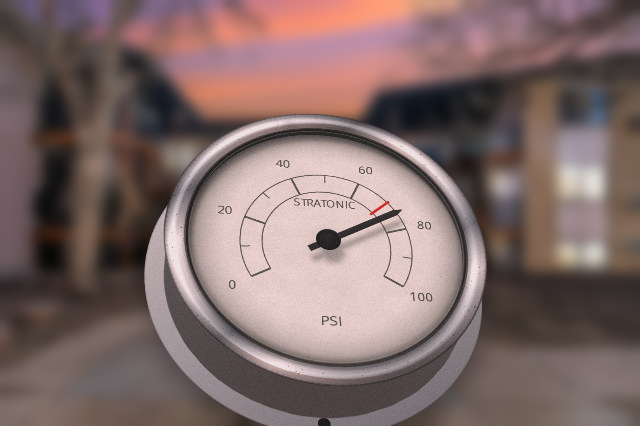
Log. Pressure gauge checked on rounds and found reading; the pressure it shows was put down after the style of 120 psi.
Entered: 75 psi
